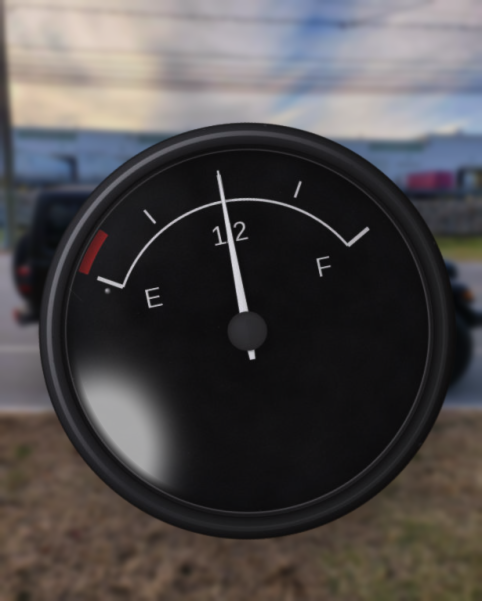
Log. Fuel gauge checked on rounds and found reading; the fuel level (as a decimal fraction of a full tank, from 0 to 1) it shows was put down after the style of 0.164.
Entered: 0.5
